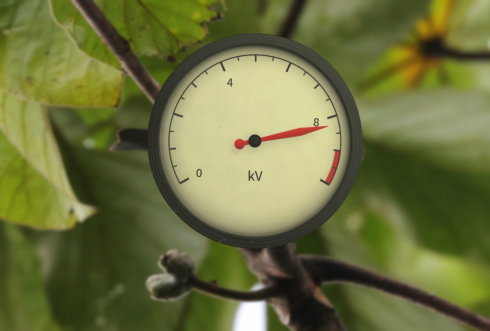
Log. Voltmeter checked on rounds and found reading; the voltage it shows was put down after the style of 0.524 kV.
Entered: 8.25 kV
